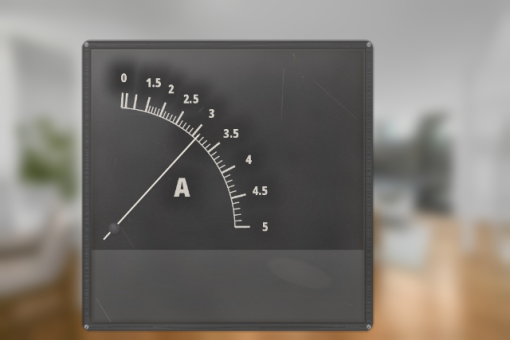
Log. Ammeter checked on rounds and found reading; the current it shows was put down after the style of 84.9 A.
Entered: 3.1 A
